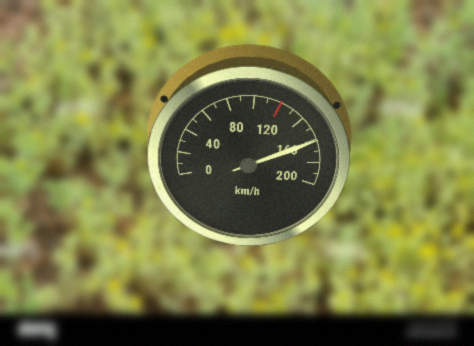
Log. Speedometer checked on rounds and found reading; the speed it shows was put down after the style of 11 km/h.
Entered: 160 km/h
